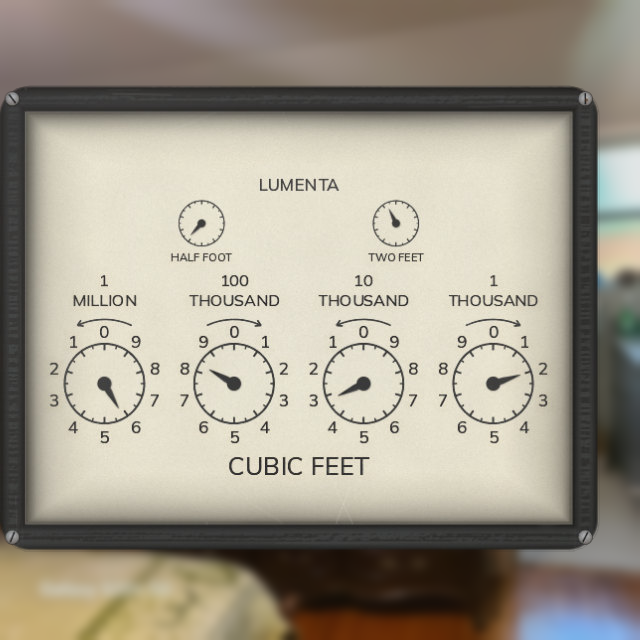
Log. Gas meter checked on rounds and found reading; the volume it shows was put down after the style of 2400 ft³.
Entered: 583200 ft³
